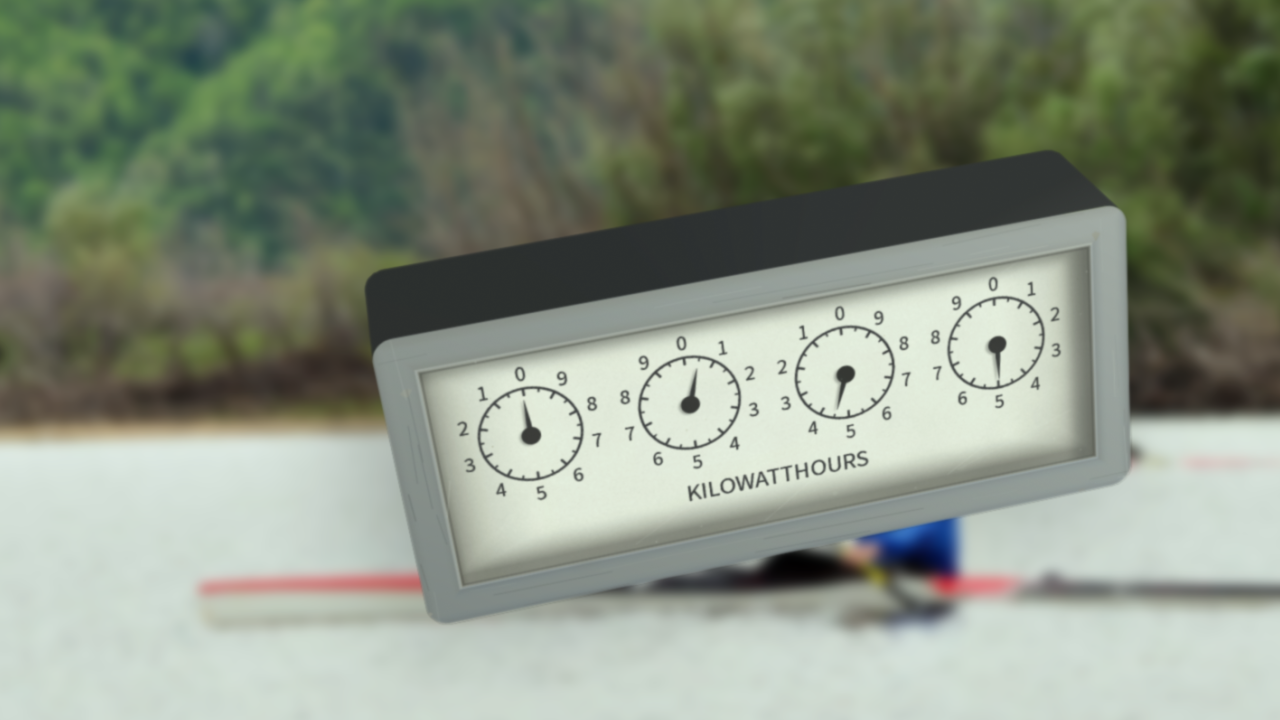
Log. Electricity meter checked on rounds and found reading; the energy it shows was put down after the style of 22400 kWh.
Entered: 45 kWh
